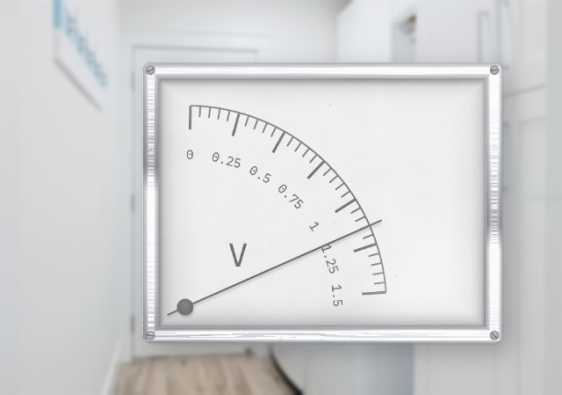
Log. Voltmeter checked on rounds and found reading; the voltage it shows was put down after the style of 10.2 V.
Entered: 1.15 V
